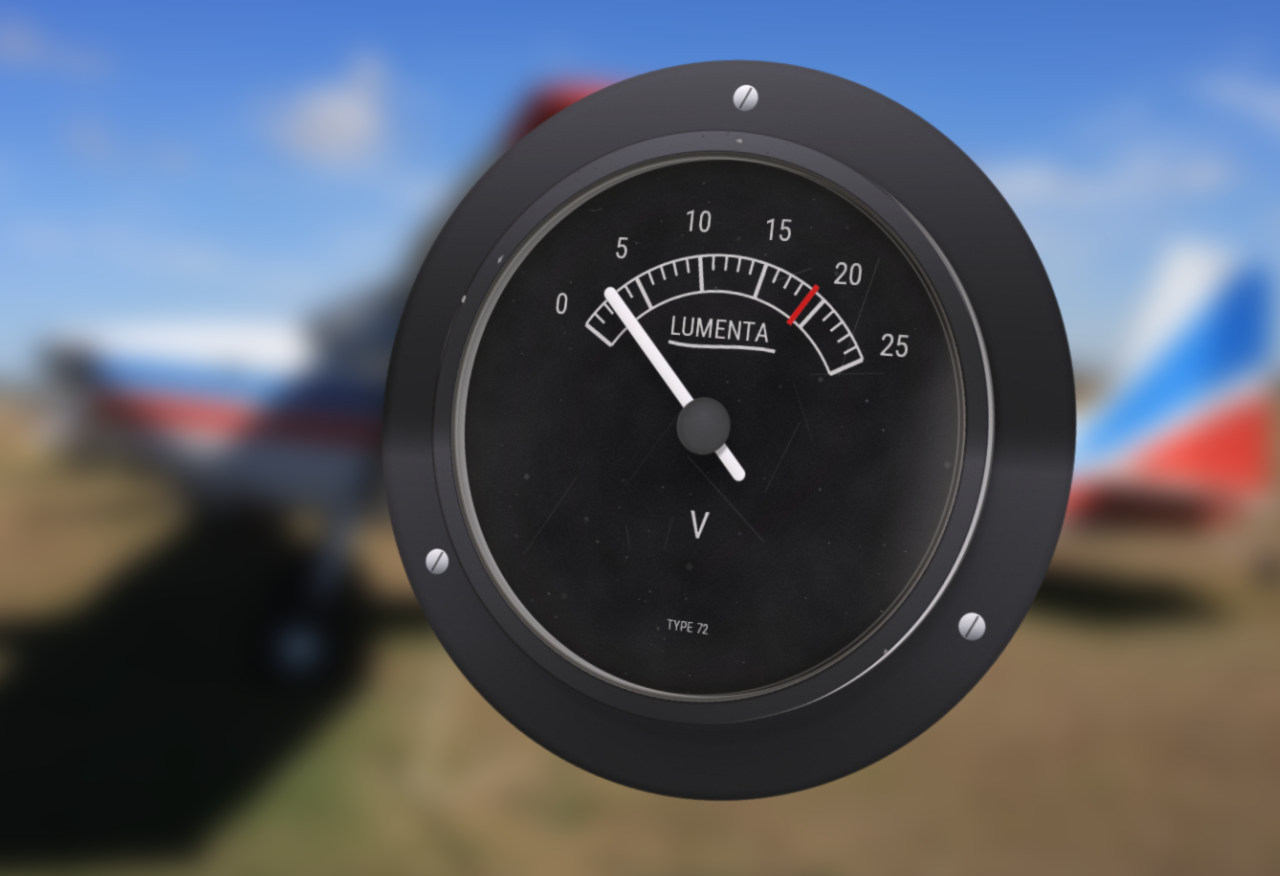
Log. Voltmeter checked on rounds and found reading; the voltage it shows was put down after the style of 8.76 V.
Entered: 3 V
